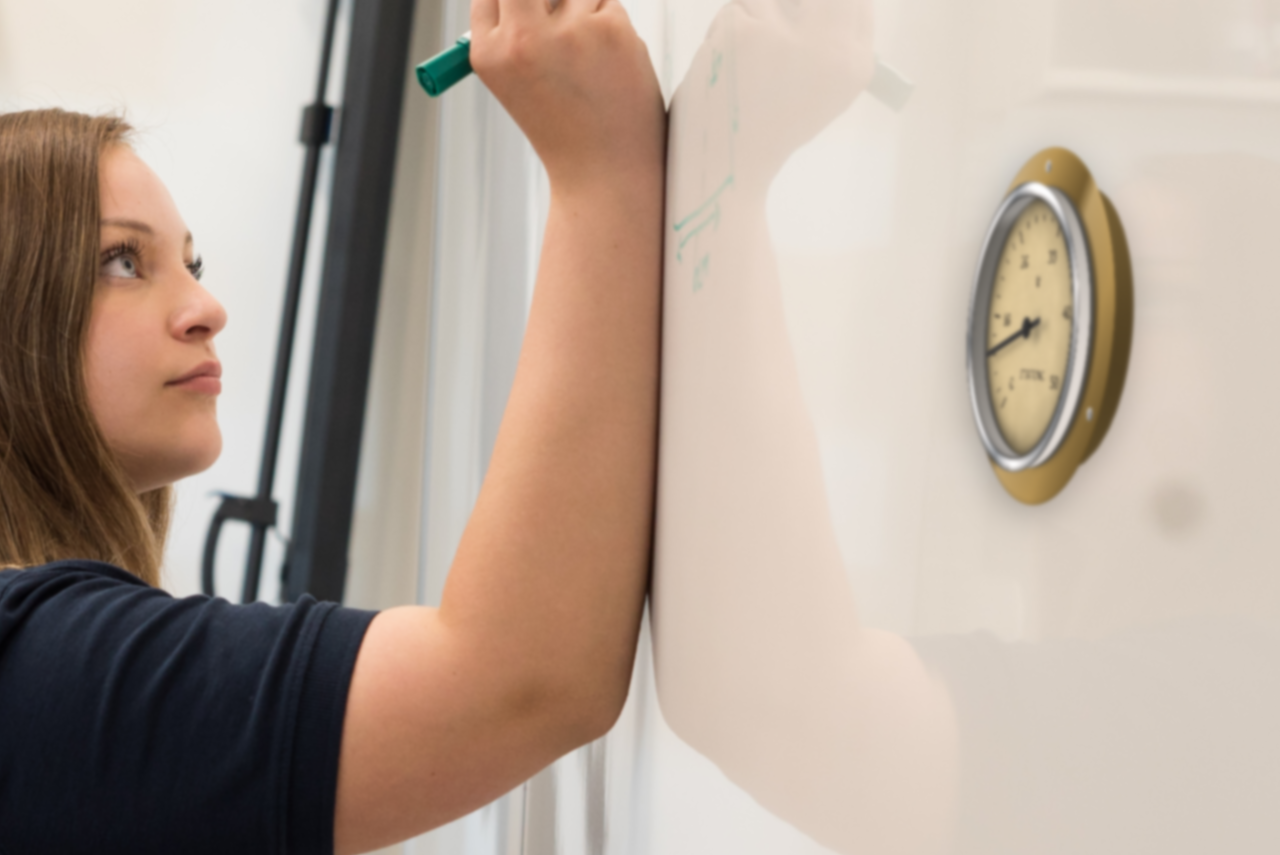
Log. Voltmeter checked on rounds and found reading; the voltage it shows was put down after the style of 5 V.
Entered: 6 V
